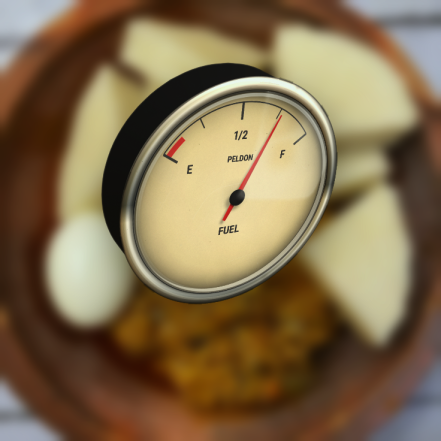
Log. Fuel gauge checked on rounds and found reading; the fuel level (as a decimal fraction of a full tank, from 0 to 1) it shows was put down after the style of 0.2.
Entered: 0.75
